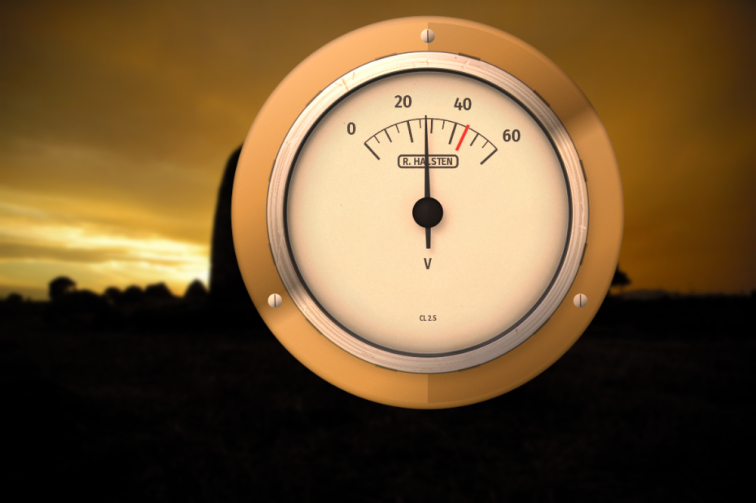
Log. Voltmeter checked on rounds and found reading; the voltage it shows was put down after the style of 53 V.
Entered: 27.5 V
